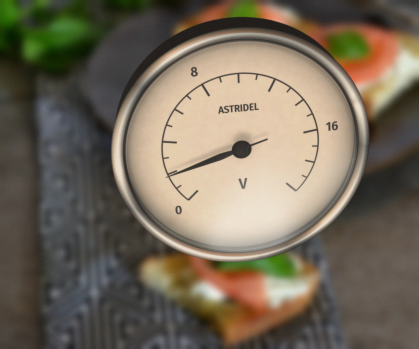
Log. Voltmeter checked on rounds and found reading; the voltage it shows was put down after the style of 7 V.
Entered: 2 V
